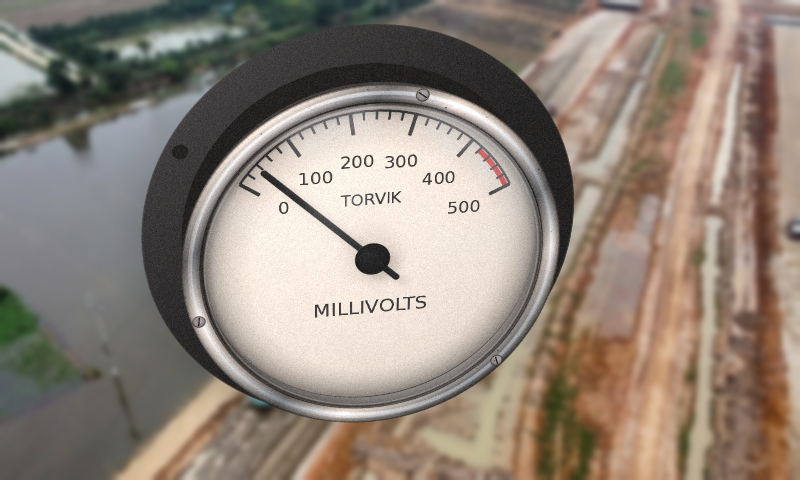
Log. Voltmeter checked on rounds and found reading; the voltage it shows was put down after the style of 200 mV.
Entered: 40 mV
